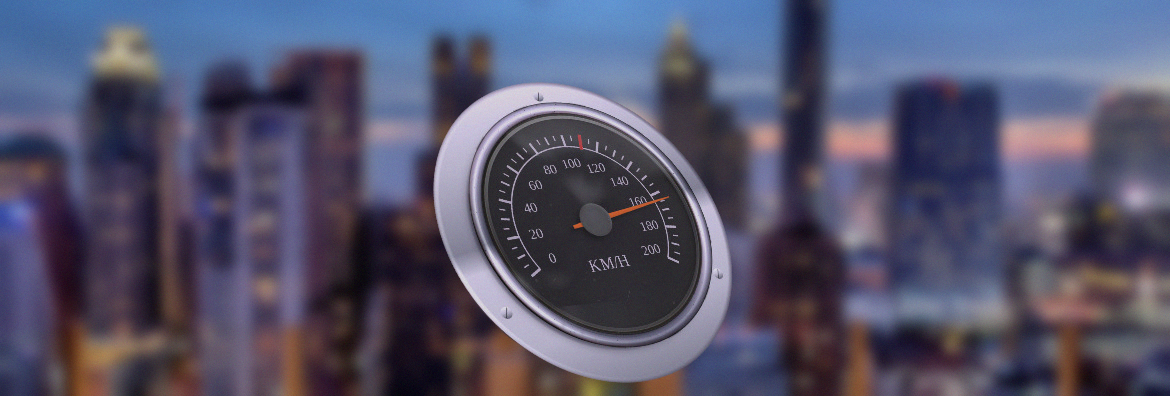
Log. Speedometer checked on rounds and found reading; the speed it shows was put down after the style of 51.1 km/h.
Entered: 165 km/h
